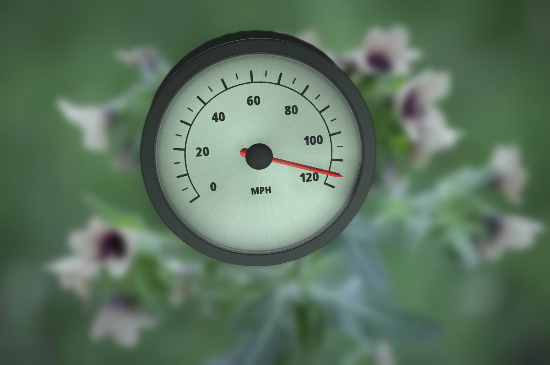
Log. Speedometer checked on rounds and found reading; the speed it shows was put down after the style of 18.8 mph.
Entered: 115 mph
